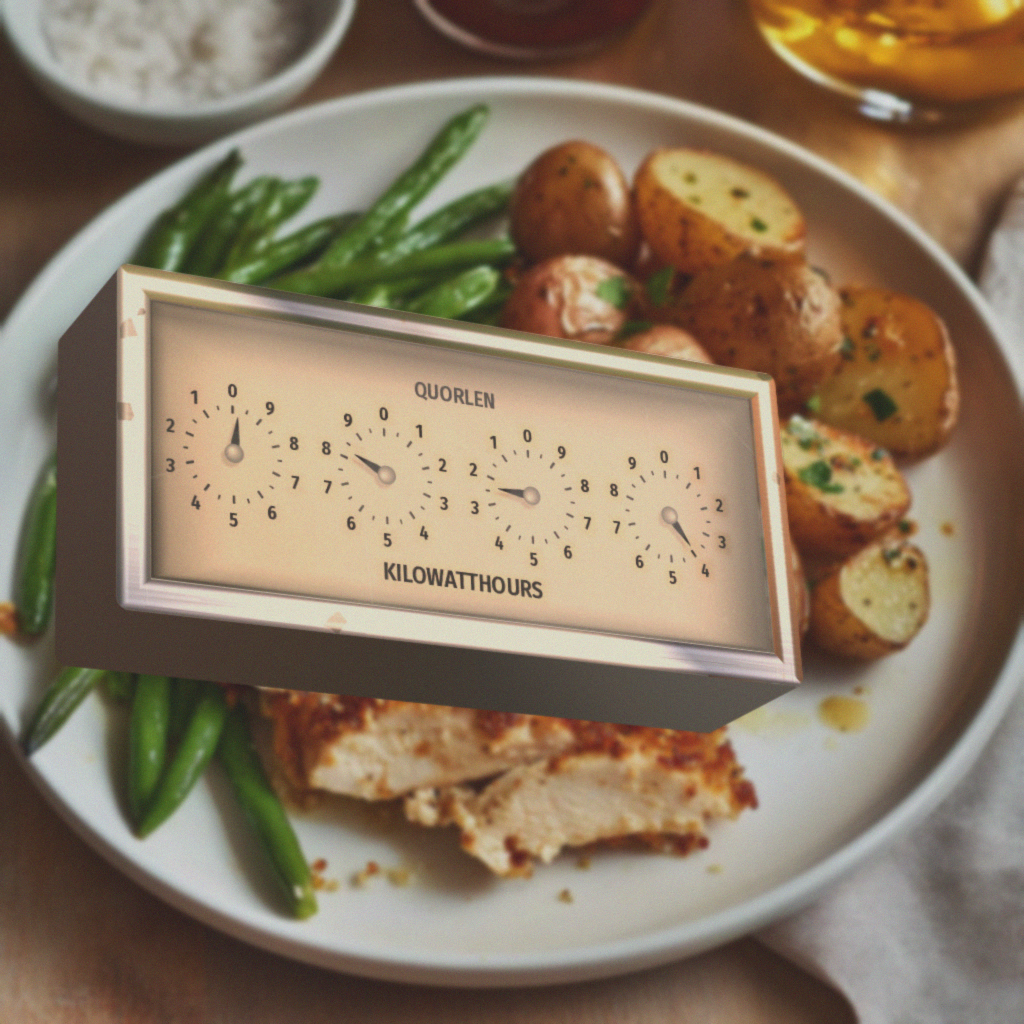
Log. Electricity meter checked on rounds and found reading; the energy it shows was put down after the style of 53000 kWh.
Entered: 9824 kWh
